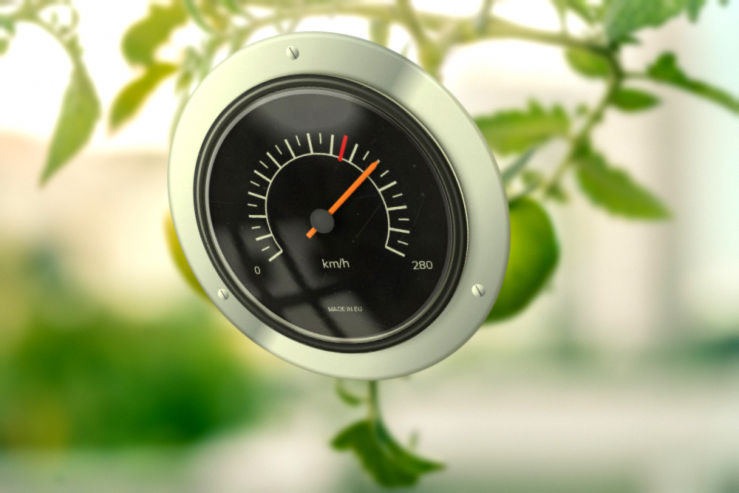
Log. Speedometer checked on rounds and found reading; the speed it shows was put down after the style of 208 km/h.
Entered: 200 km/h
